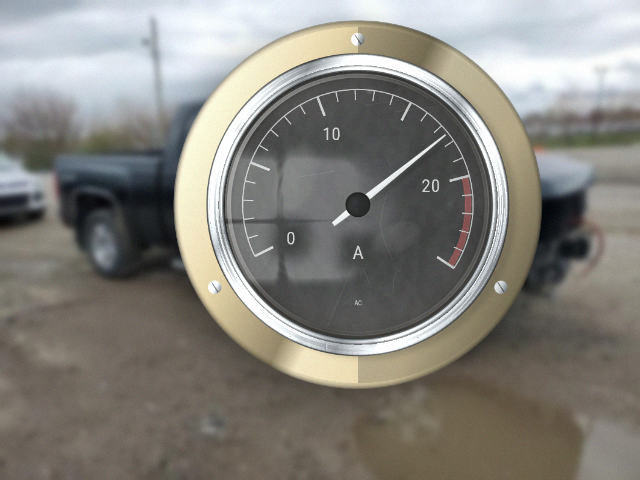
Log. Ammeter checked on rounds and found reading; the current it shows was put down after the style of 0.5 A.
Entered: 17.5 A
